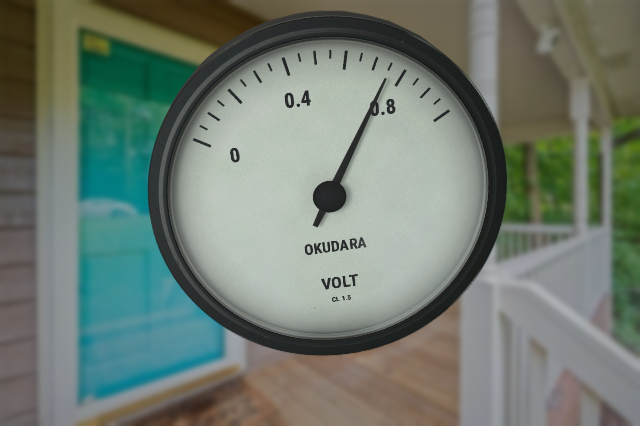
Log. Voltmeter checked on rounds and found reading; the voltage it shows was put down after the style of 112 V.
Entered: 0.75 V
